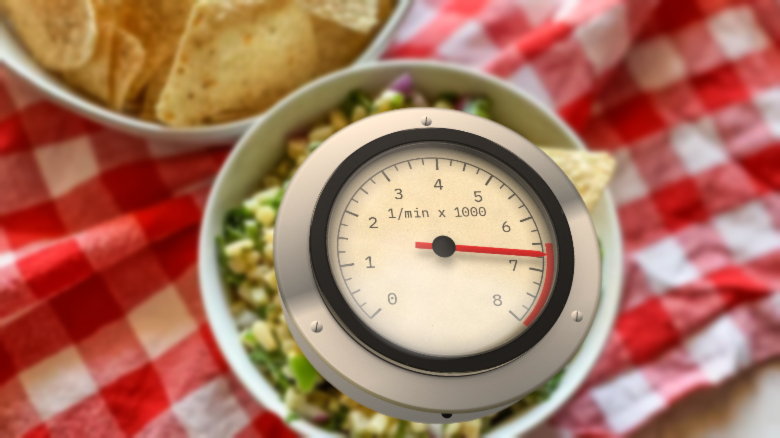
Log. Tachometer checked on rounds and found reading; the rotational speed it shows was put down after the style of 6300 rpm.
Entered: 6750 rpm
